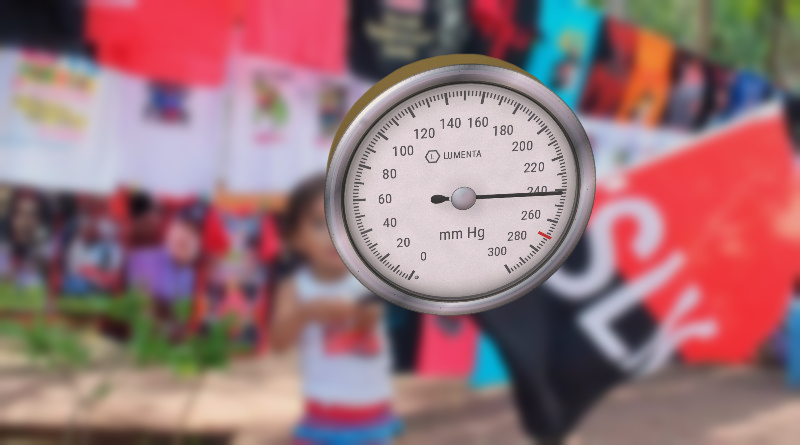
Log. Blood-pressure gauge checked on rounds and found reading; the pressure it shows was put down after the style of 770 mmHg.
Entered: 240 mmHg
